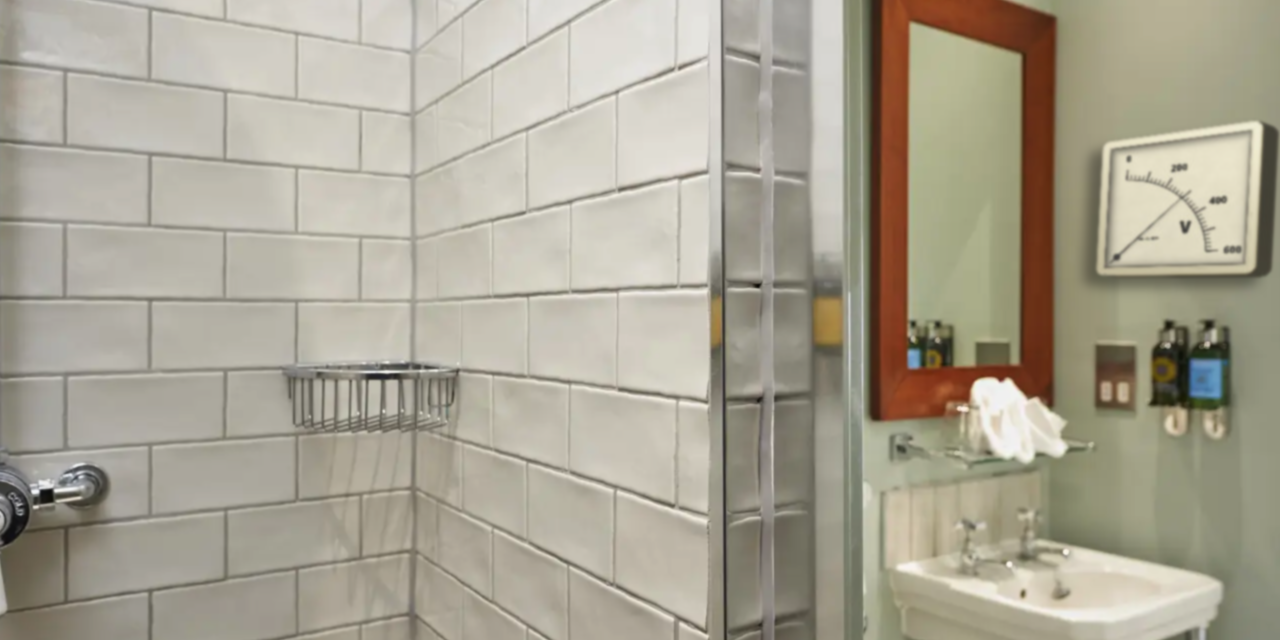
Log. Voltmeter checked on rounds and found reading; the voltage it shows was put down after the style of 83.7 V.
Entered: 300 V
